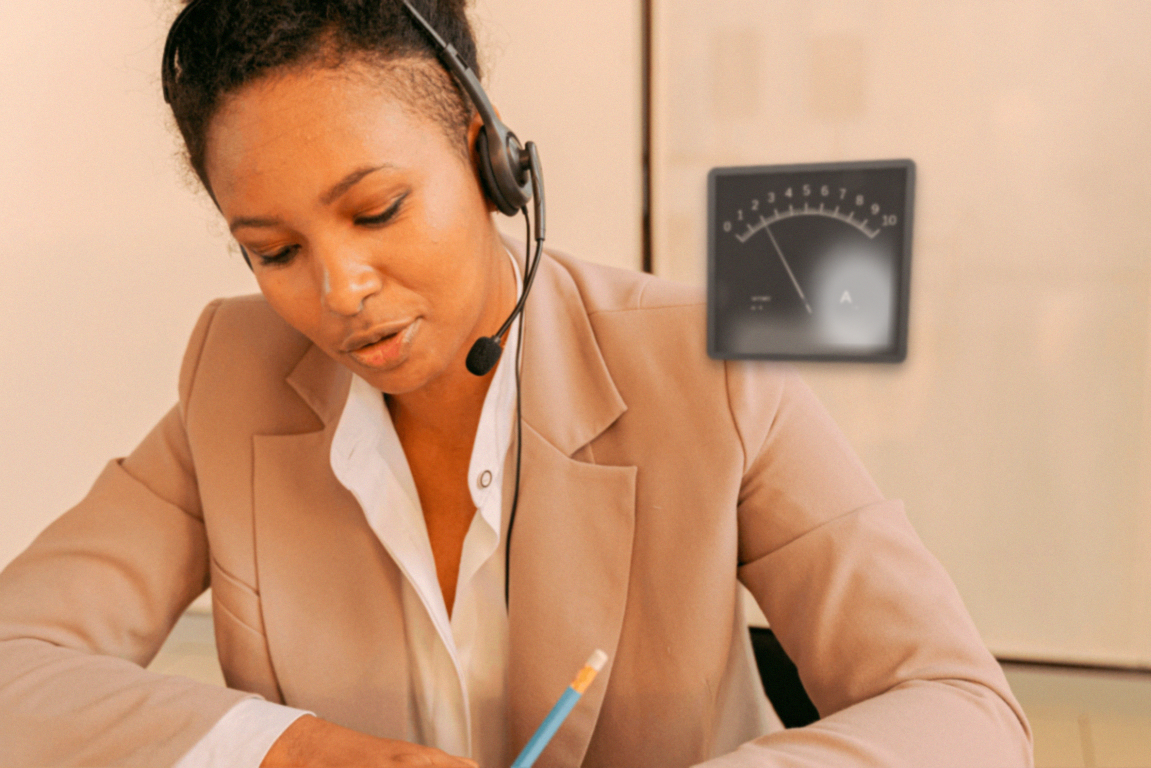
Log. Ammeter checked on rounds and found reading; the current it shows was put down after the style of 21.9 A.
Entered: 2 A
